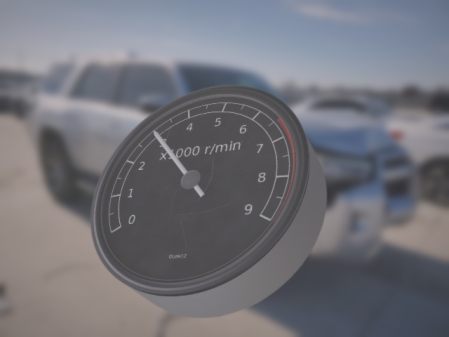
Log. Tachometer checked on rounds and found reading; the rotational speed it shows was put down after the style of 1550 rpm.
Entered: 3000 rpm
